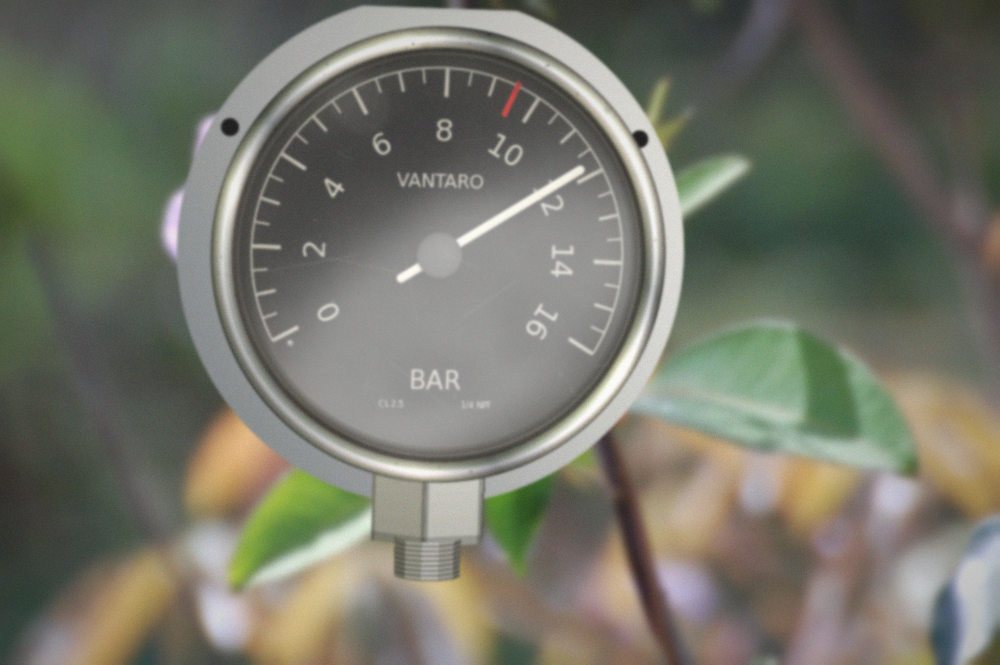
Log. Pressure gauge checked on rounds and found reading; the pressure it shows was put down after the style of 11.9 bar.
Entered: 11.75 bar
